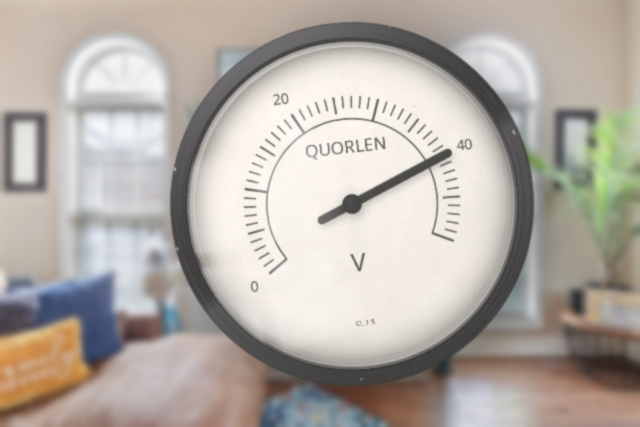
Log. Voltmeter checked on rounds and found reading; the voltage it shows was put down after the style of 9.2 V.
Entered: 40 V
